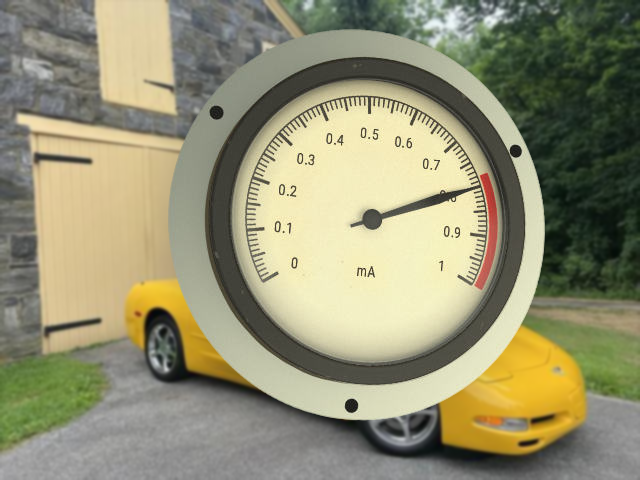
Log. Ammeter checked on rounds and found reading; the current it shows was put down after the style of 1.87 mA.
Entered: 0.8 mA
